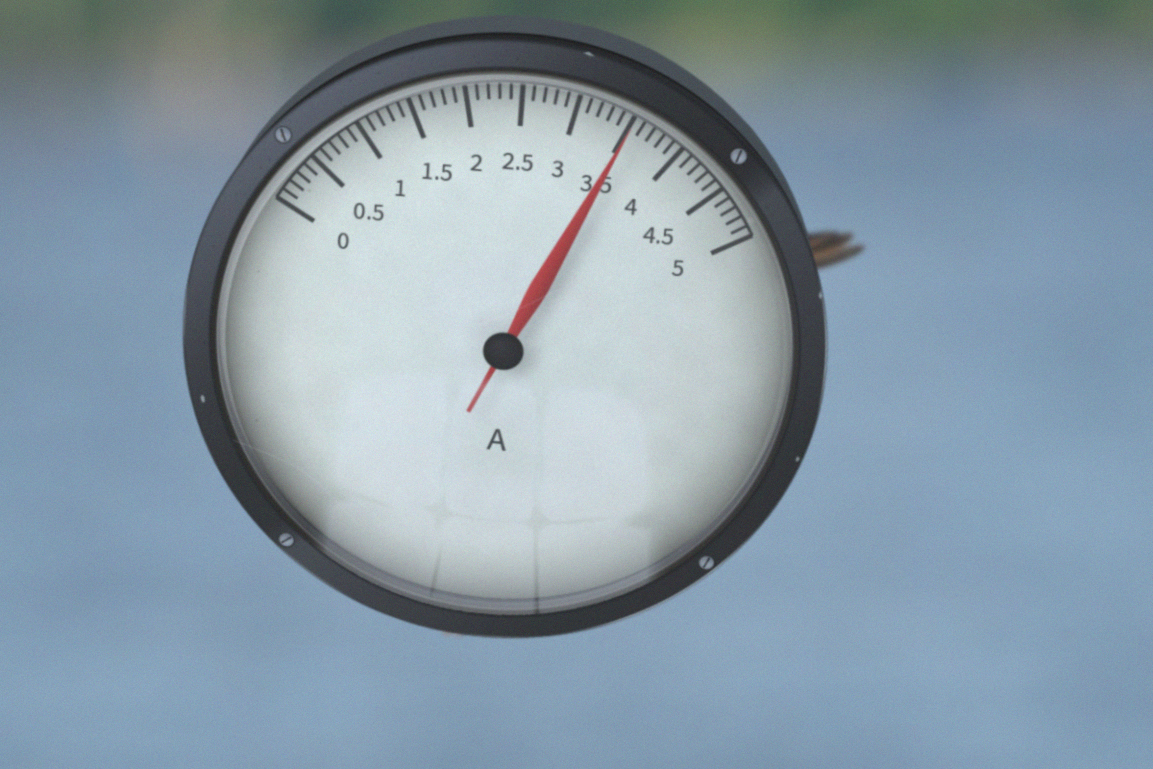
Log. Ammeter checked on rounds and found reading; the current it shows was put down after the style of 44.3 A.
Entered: 3.5 A
